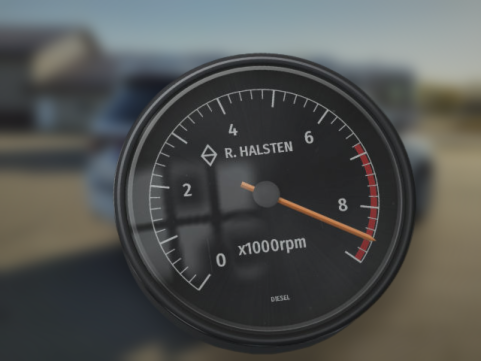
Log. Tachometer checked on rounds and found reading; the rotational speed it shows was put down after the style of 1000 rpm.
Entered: 8600 rpm
